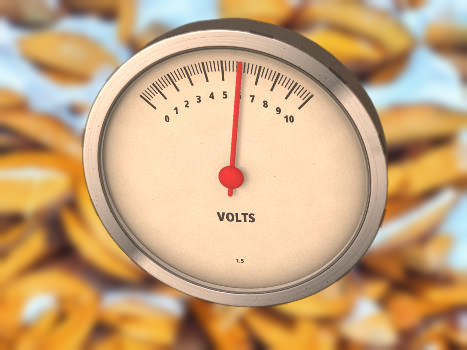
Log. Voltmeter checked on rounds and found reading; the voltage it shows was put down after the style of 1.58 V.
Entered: 6 V
